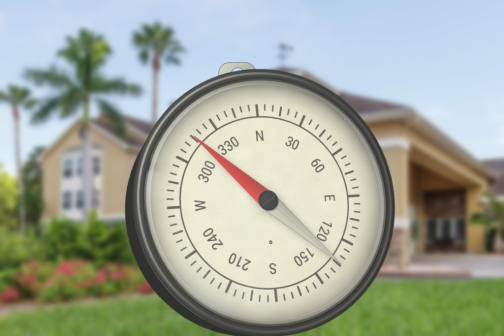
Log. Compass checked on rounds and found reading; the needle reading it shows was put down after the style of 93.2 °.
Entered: 315 °
